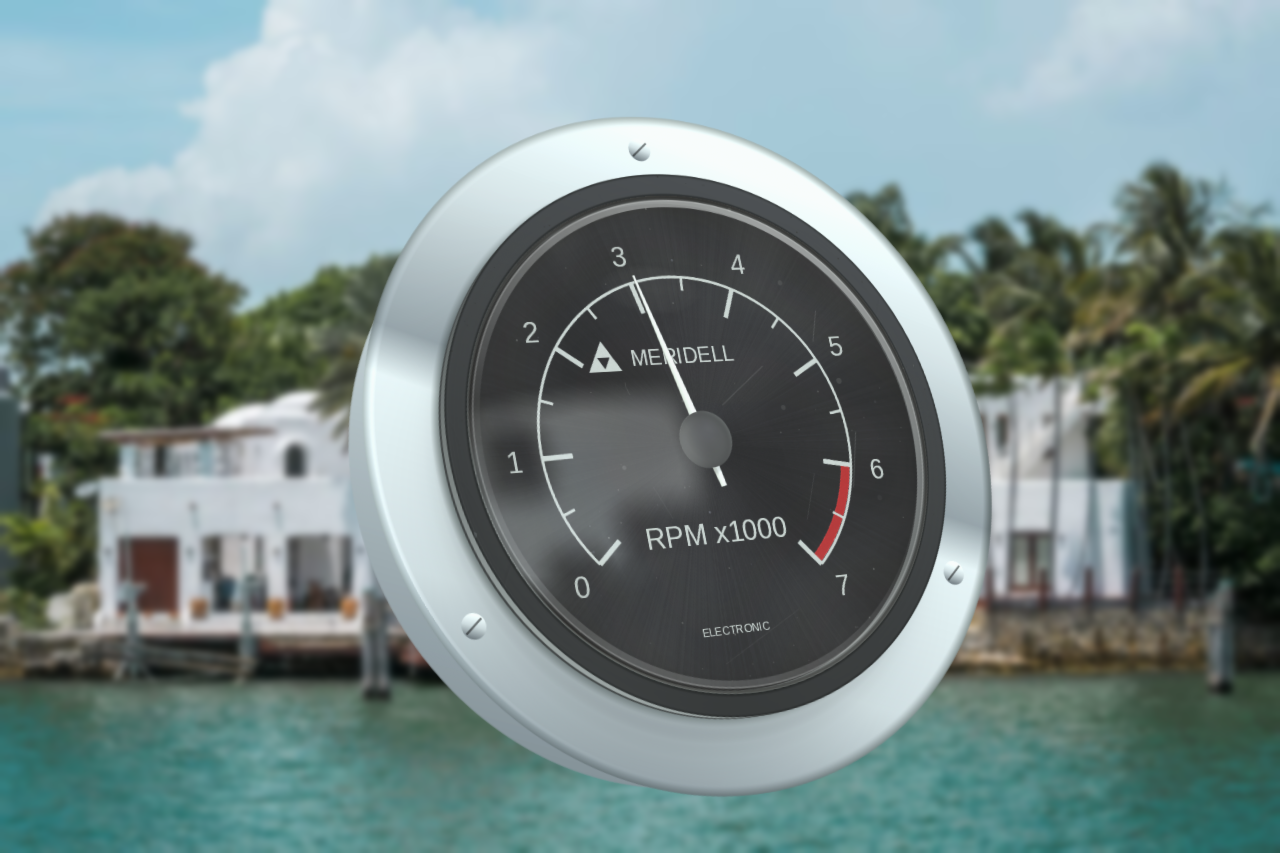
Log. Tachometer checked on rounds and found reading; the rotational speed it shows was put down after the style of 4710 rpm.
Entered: 3000 rpm
